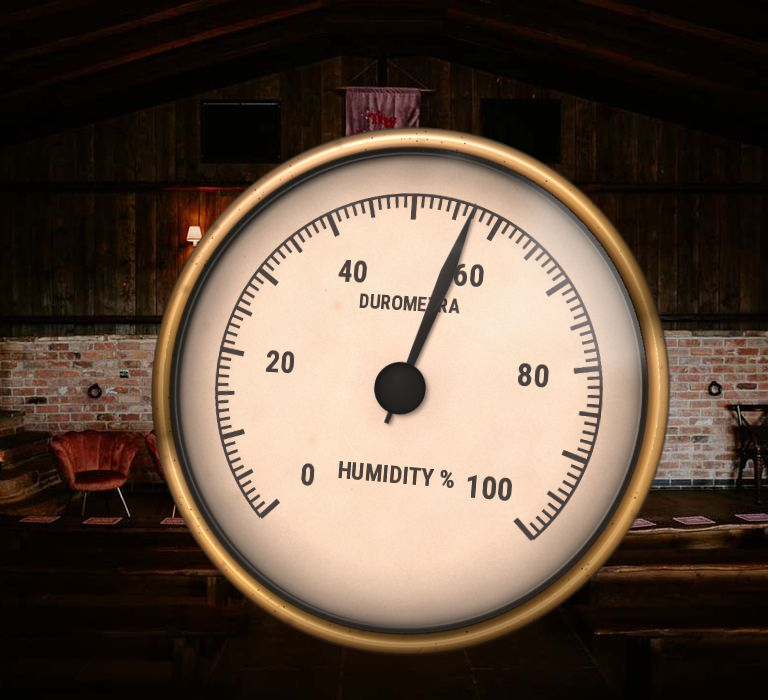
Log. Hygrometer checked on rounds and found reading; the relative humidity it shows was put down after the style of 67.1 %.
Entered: 57 %
